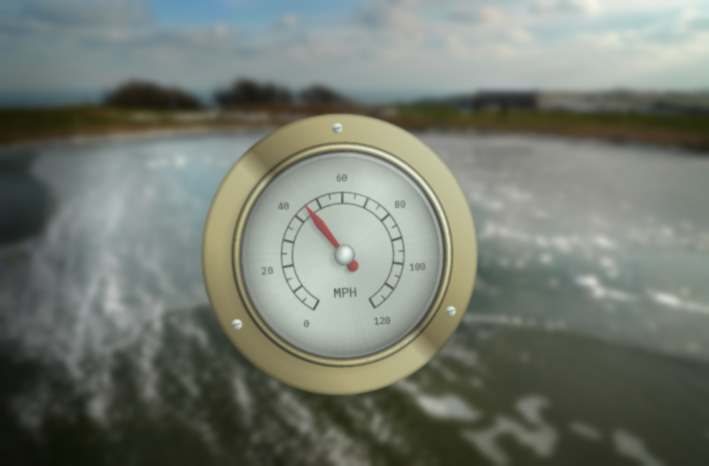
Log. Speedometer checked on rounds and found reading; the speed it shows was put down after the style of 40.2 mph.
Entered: 45 mph
